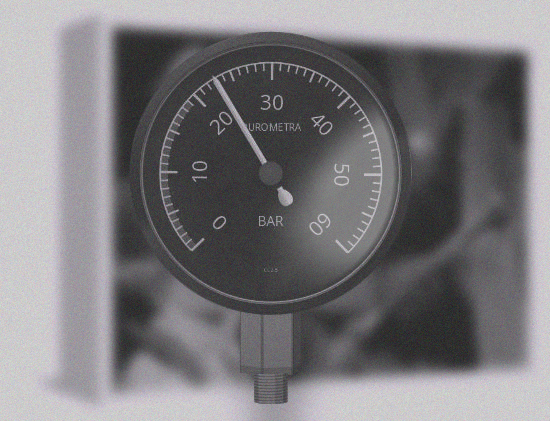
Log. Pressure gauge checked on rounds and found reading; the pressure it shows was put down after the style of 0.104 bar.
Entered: 23 bar
